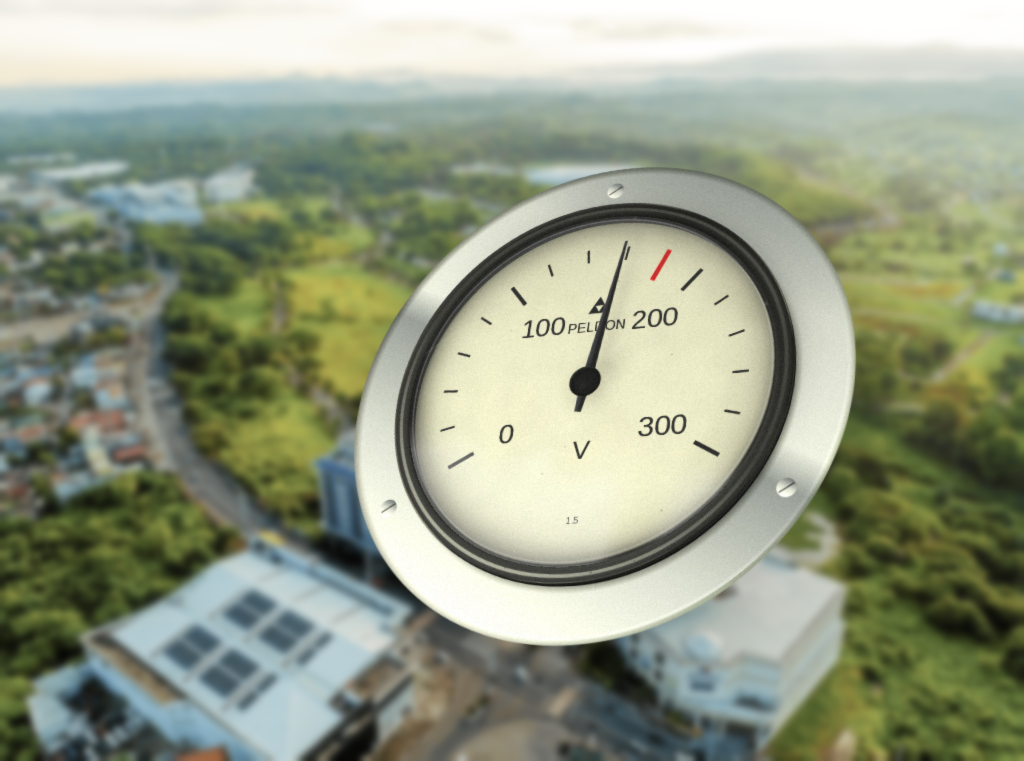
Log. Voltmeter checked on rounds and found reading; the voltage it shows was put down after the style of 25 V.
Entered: 160 V
